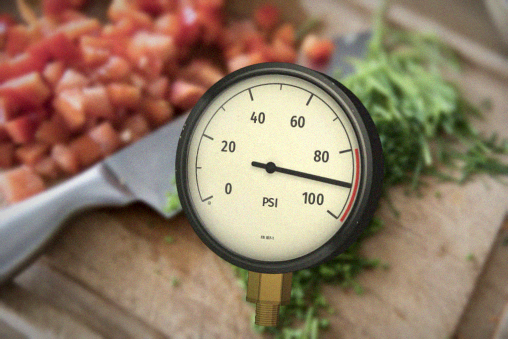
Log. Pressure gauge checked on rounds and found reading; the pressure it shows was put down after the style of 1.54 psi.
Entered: 90 psi
